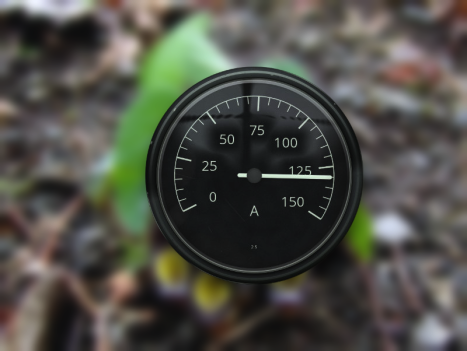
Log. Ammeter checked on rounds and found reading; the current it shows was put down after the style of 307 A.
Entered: 130 A
